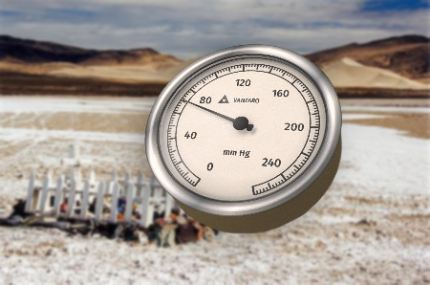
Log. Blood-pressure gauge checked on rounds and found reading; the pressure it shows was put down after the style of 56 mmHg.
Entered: 70 mmHg
